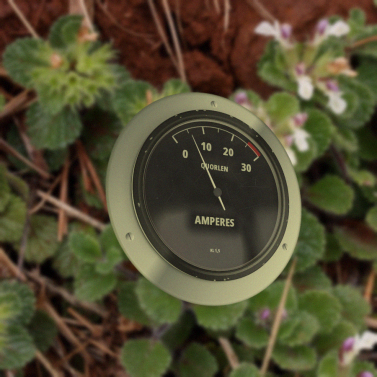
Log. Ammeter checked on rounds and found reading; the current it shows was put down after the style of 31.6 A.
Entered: 5 A
